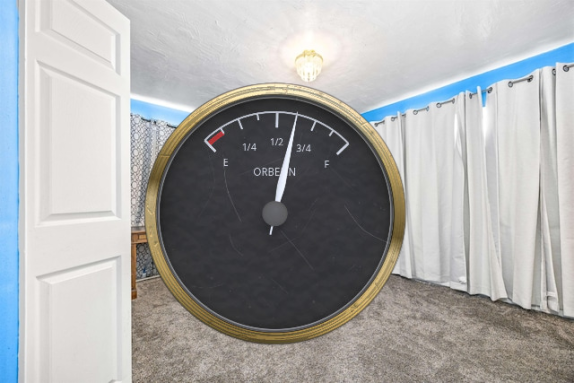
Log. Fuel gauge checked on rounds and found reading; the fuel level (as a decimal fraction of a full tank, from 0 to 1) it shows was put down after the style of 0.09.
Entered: 0.625
